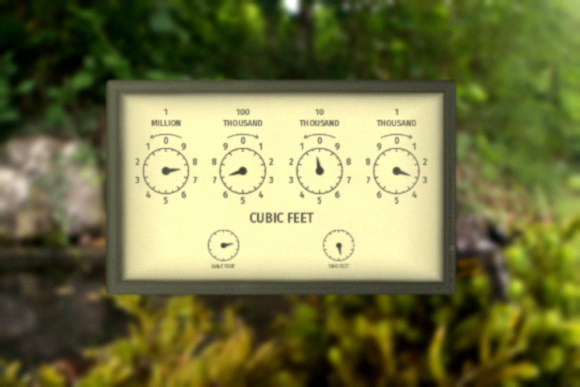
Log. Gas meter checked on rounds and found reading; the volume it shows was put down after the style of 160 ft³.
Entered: 770300 ft³
